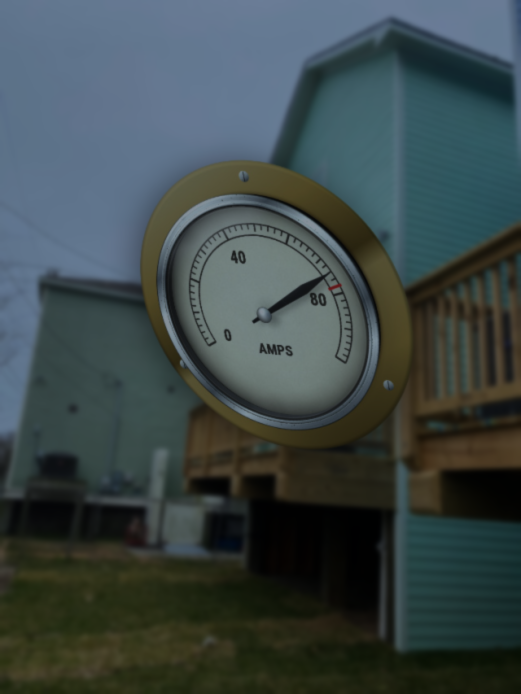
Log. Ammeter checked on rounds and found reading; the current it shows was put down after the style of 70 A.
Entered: 74 A
